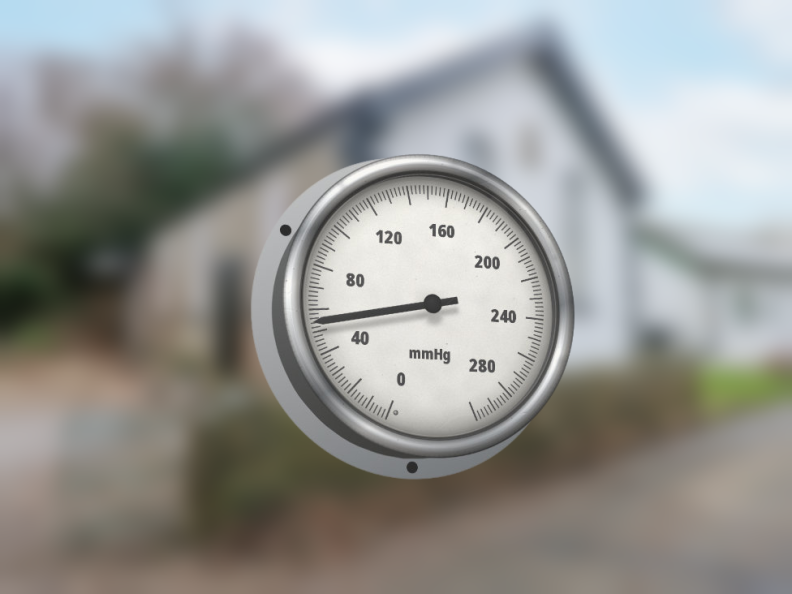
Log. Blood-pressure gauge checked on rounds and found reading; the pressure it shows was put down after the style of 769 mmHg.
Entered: 54 mmHg
